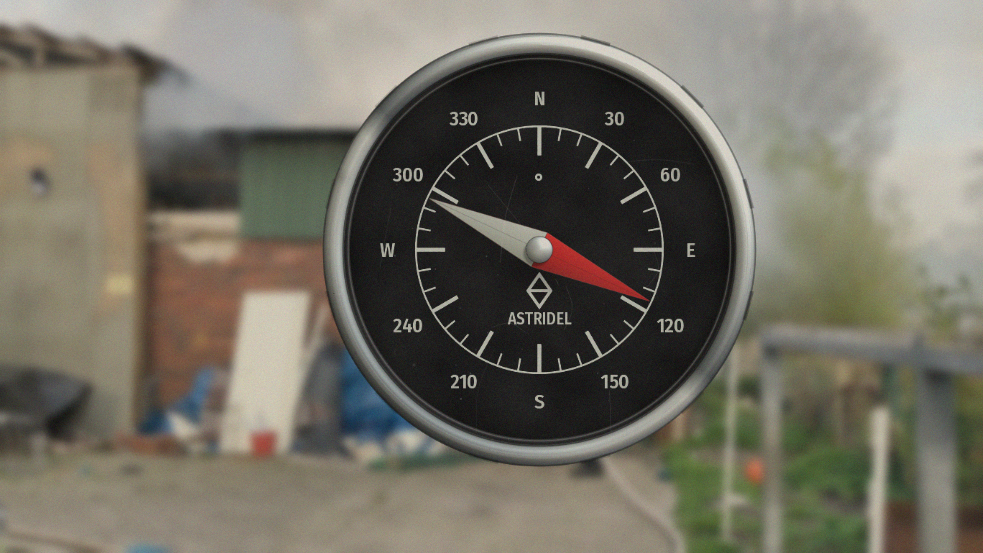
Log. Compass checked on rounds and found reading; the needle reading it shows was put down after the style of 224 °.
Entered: 115 °
